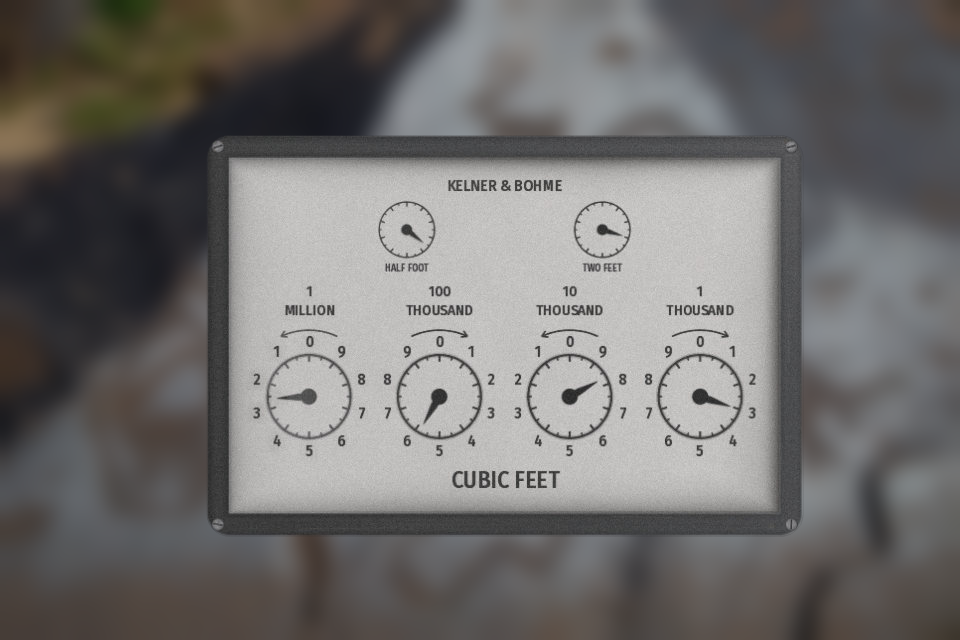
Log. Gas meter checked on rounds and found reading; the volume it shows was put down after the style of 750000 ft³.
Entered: 258300 ft³
